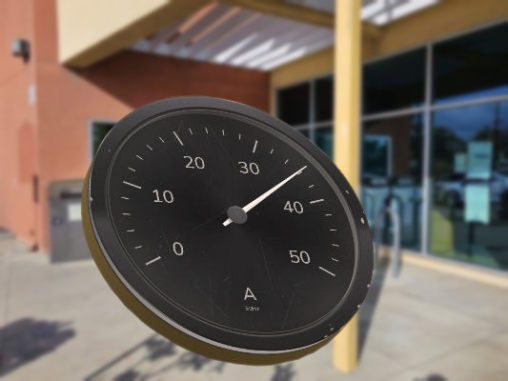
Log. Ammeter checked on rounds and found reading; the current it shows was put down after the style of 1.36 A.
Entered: 36 A
